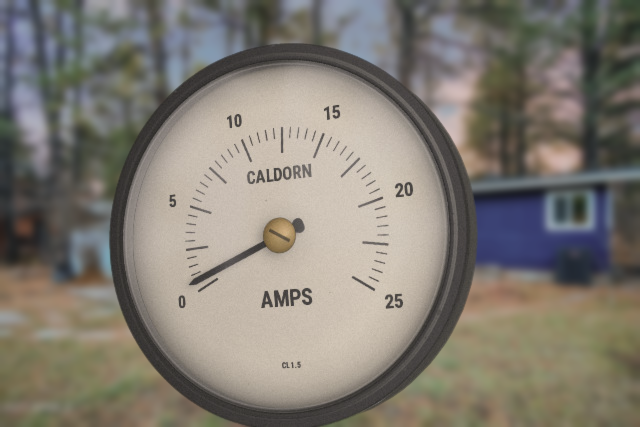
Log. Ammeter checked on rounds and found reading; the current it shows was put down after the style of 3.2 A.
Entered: 0.5 A
